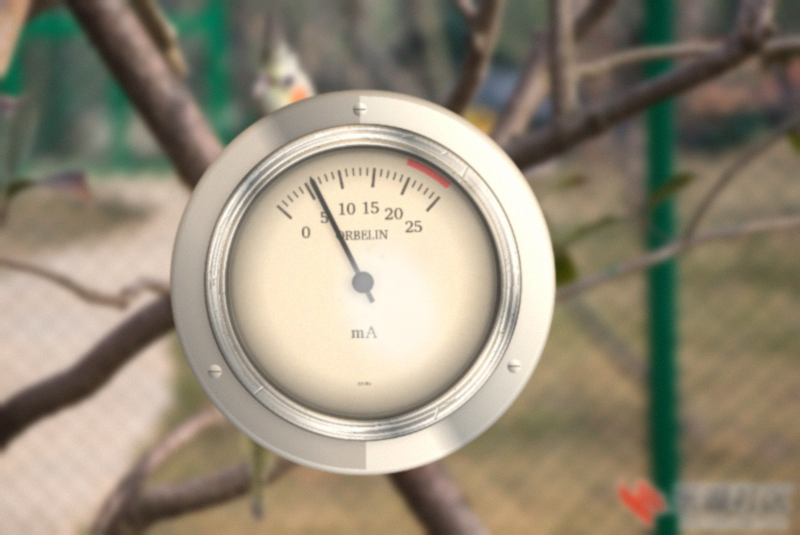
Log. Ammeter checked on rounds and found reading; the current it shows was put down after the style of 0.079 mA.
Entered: 6 mA
